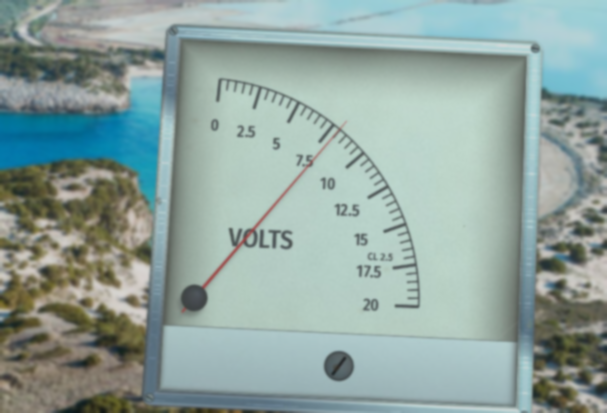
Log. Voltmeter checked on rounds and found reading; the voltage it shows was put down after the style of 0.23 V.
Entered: 8 V
